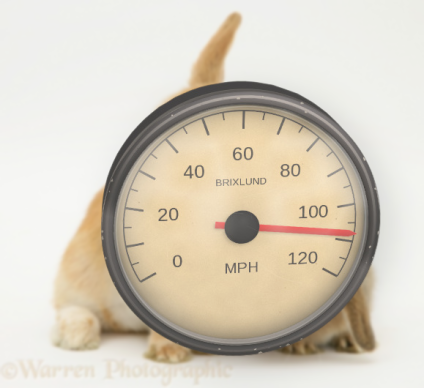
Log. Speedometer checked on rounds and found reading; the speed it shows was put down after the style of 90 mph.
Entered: 107.5 mph
